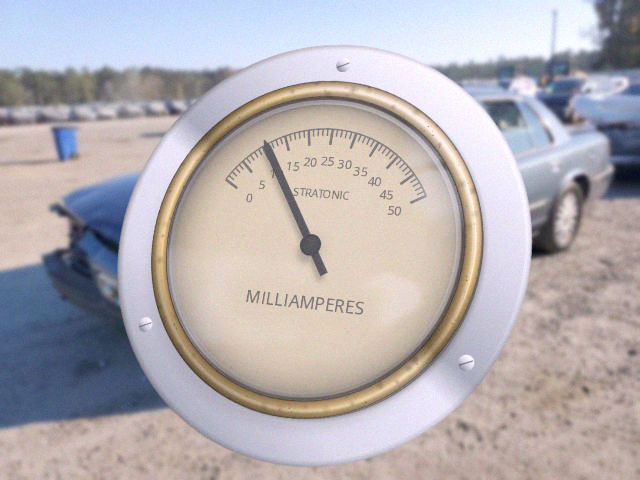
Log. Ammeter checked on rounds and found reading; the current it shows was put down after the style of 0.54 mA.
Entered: 11 mA
